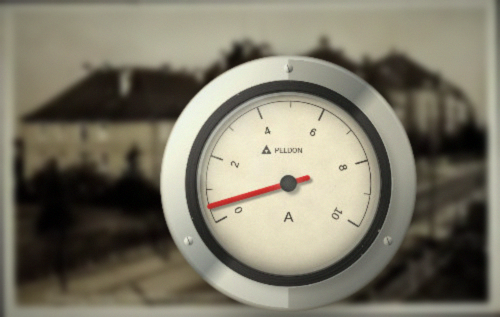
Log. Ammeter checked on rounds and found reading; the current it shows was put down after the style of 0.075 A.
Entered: 0.5 A
